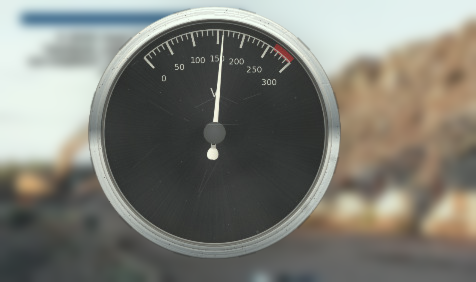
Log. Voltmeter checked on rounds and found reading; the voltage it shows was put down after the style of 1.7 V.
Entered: 160 V
